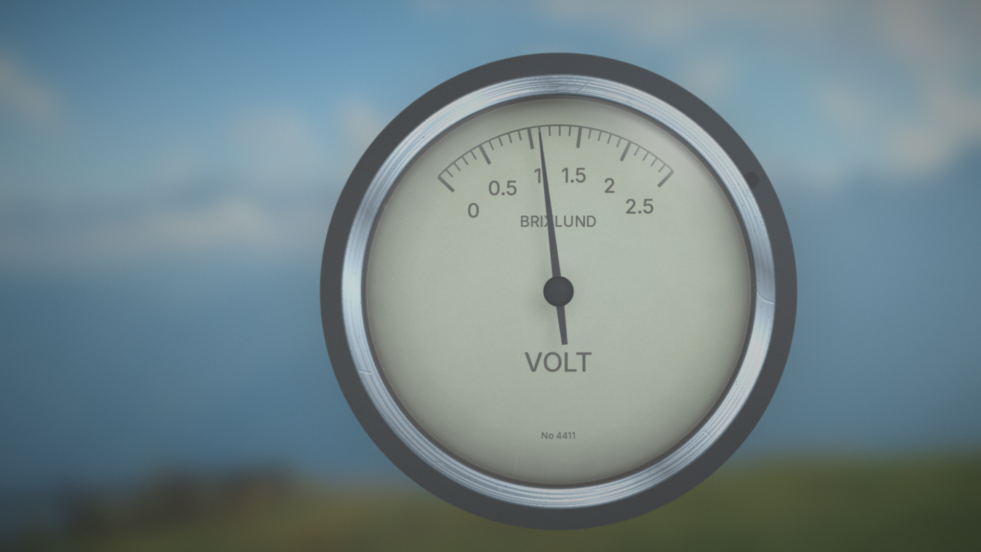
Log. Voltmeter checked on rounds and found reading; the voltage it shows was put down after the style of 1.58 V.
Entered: 1.1 V
